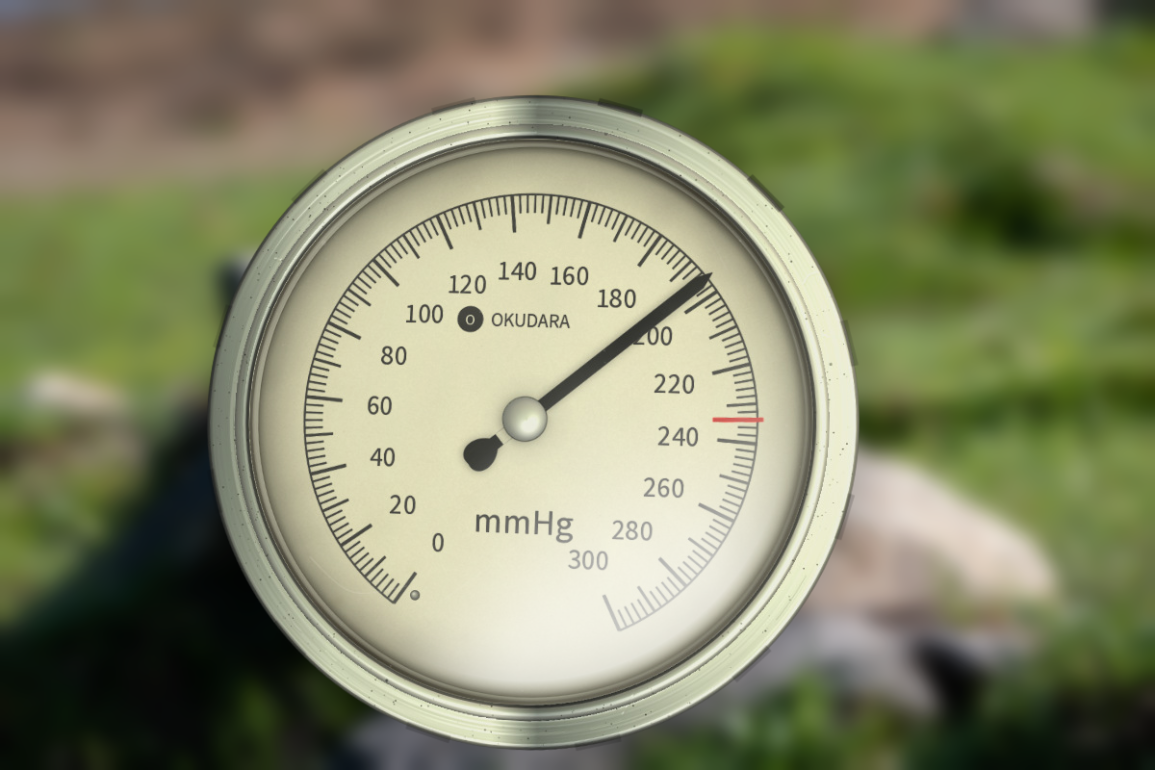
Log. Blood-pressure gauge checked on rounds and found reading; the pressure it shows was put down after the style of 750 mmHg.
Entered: 196 mmHg
